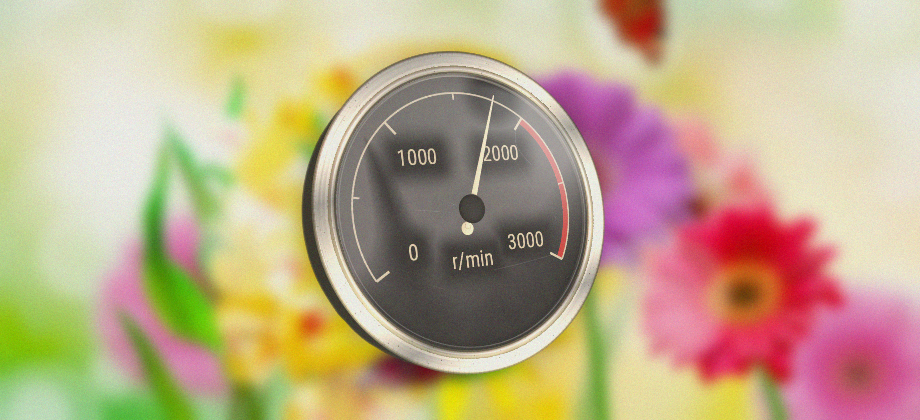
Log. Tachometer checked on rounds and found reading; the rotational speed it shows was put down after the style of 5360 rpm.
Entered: 1750 rpm
